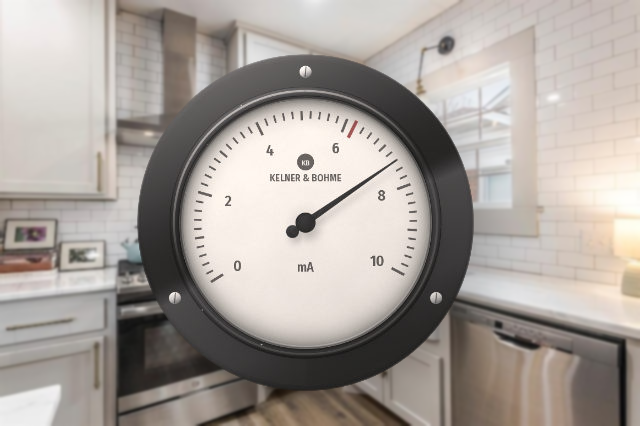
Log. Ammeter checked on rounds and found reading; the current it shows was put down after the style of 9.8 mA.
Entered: 7.4 mA
